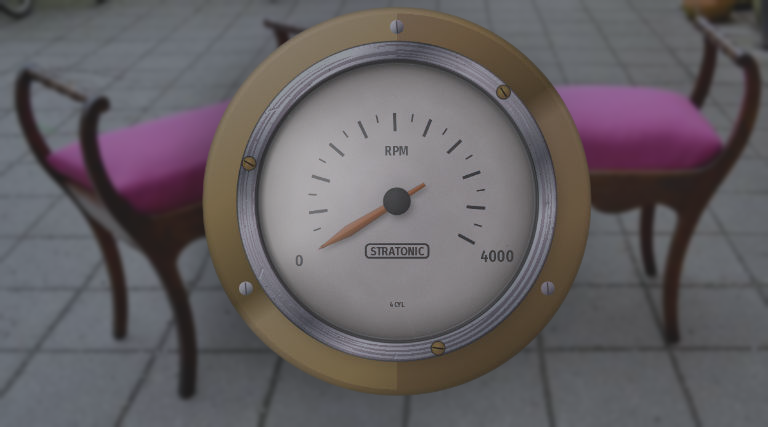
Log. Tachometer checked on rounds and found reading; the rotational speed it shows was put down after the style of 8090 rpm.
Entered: 0 rpm
